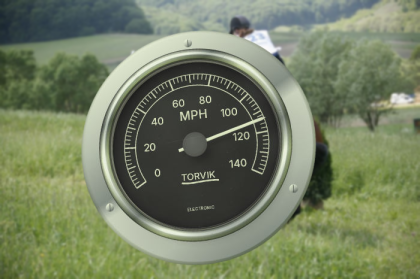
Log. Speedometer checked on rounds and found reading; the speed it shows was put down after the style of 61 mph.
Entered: 114 mph
